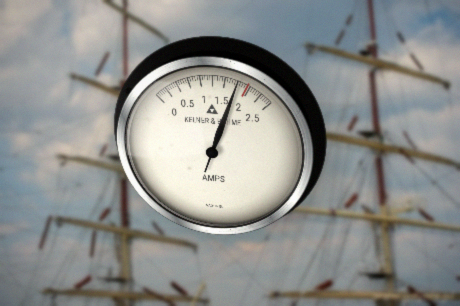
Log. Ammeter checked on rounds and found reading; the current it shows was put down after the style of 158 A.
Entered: 1.75 A
